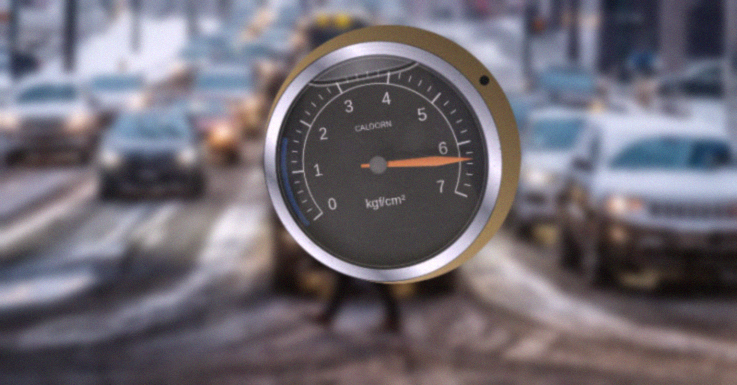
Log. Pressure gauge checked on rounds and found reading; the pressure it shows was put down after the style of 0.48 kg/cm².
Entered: 6.3 kg/cm²
